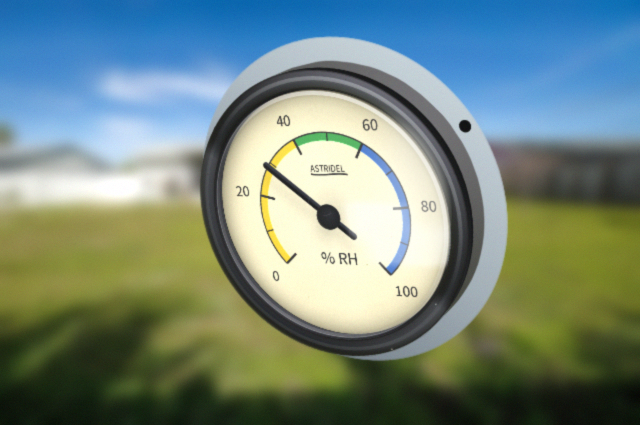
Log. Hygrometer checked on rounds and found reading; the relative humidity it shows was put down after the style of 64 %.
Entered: 30 %
